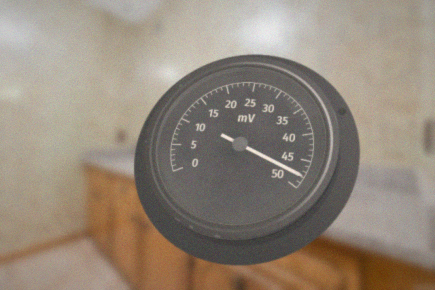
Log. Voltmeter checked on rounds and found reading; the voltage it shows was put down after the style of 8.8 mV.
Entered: 48 mV
